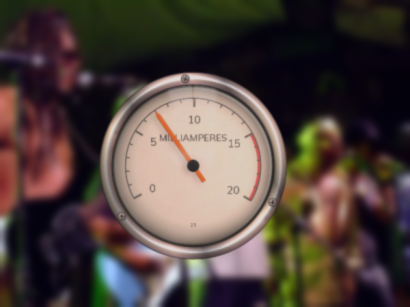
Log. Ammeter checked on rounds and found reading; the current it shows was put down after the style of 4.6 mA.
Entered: 7 mA
